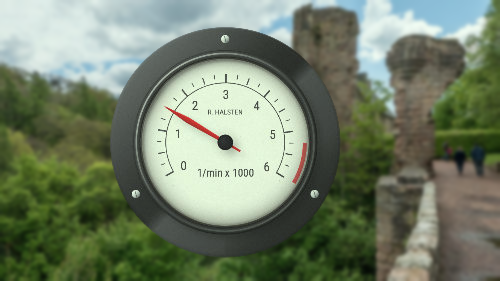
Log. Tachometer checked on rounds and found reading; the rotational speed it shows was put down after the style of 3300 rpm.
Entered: 1500 rpm
